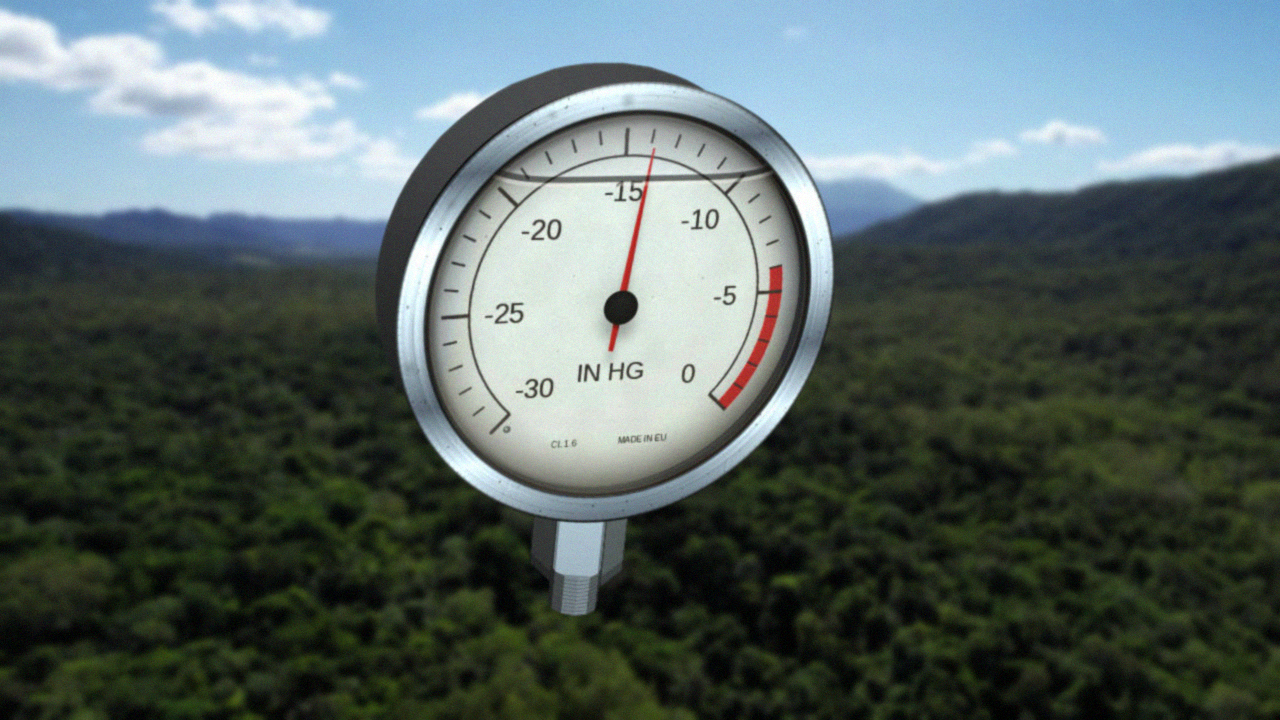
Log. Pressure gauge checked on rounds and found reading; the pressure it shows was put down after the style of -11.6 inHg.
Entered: -14 inHg
